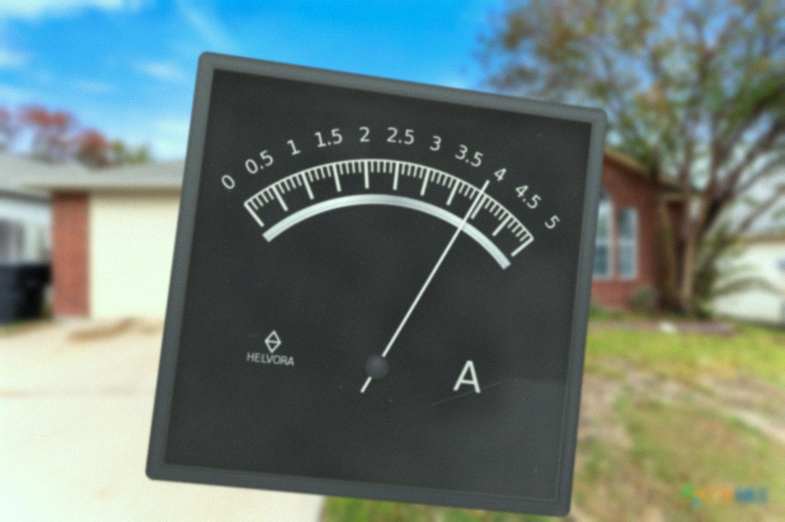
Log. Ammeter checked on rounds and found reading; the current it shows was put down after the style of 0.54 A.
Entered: 3.9 A
